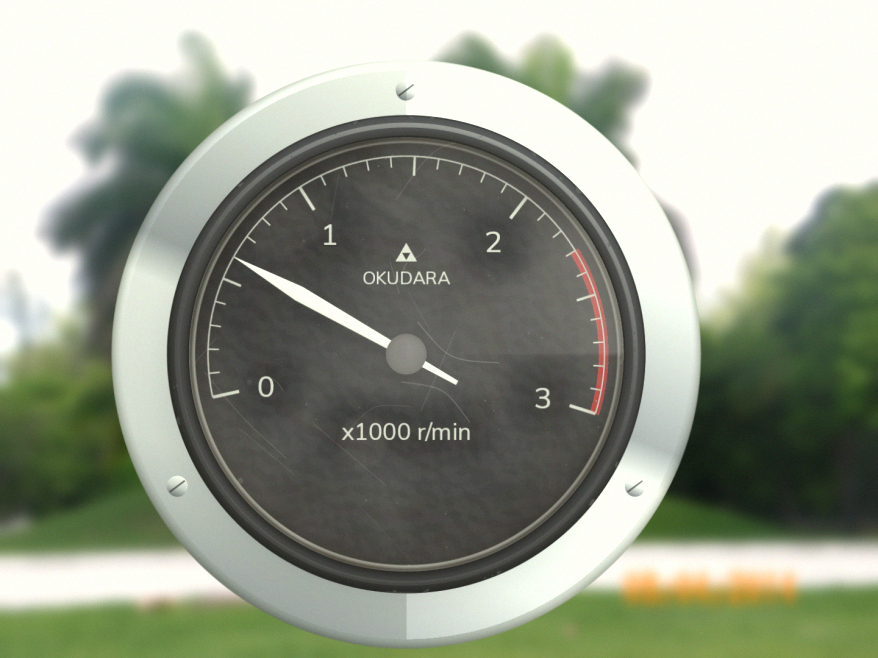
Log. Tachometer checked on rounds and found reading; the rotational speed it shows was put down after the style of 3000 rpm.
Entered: 600 rpm
